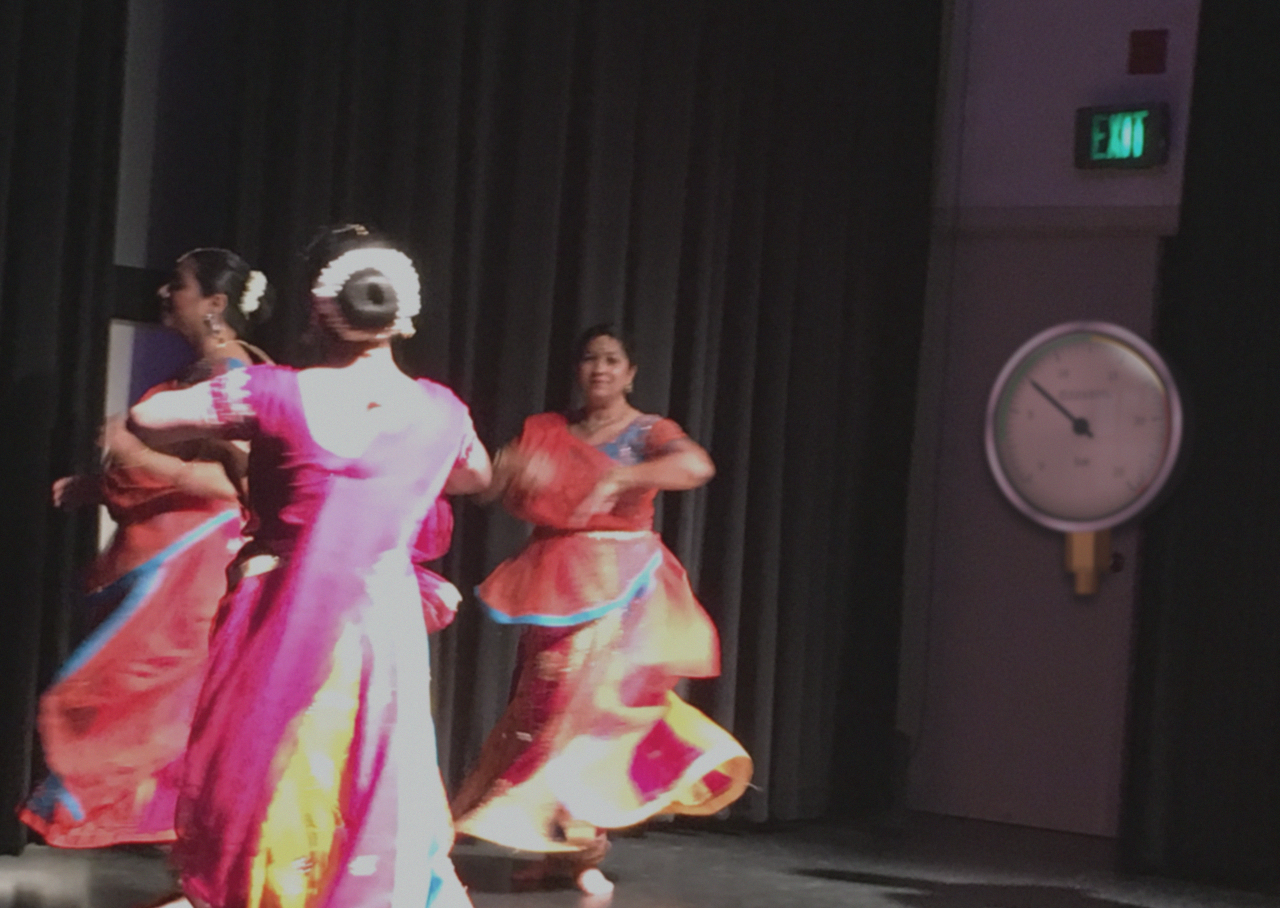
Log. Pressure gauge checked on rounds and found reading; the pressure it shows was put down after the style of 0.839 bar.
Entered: 7.5 bar
